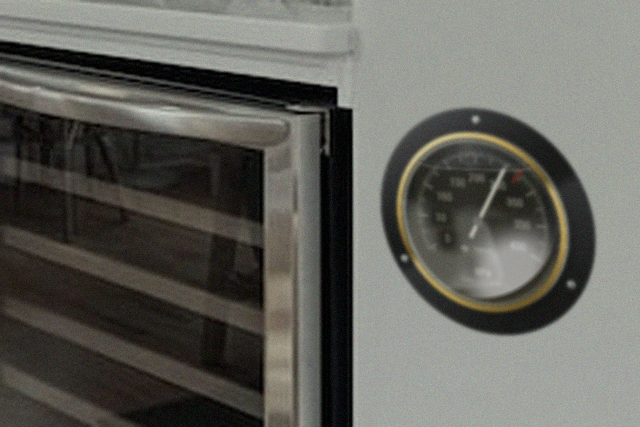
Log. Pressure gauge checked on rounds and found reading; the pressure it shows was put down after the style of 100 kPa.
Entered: 250 kPa
